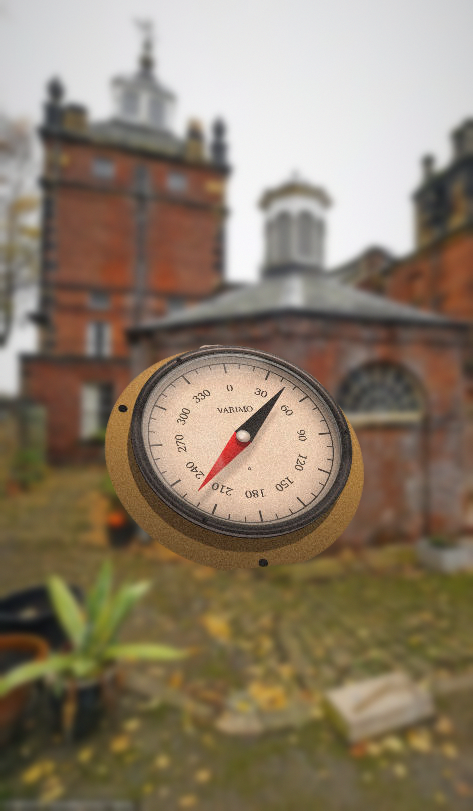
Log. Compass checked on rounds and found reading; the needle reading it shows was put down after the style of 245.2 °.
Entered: 225 °
